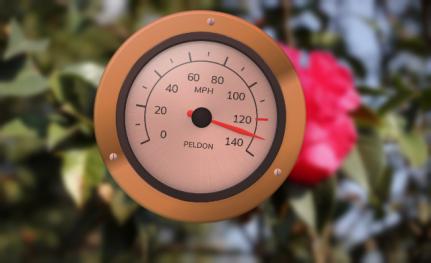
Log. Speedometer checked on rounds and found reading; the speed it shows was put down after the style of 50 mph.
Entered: 130 mph
